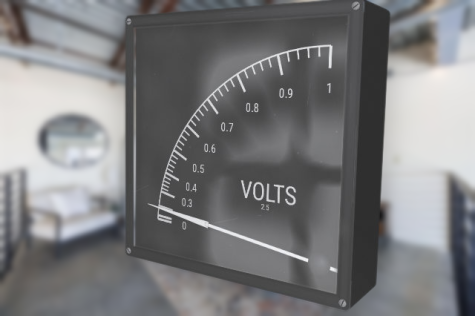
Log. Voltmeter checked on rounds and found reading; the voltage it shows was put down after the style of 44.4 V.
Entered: 0.2 V
